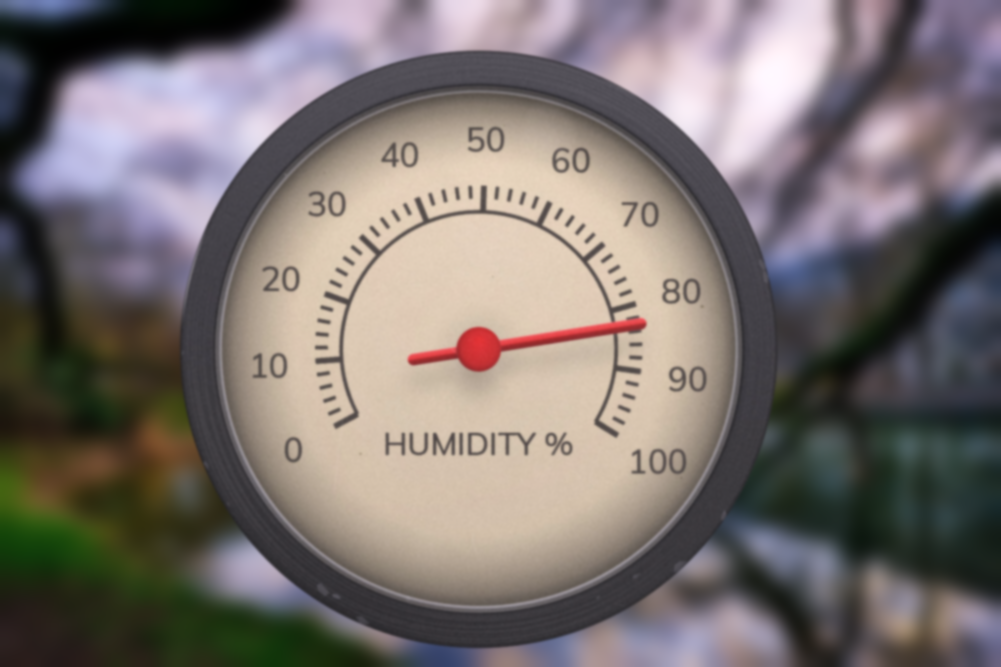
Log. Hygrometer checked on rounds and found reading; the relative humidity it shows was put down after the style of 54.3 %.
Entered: 83 %
